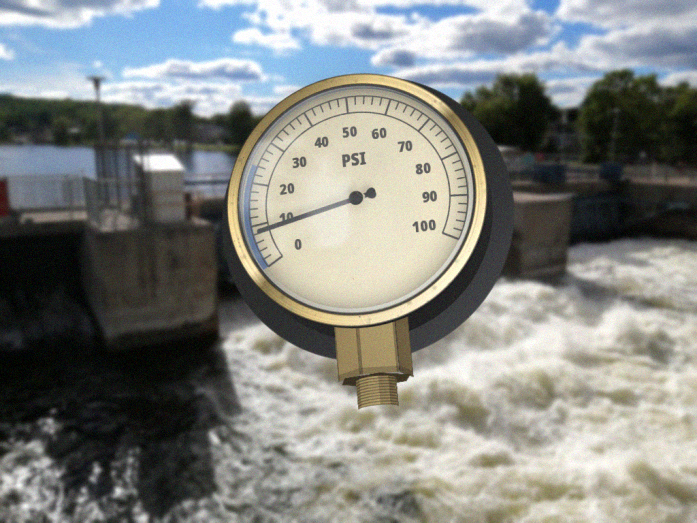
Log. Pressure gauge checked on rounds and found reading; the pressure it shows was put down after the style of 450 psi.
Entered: 8 psi
